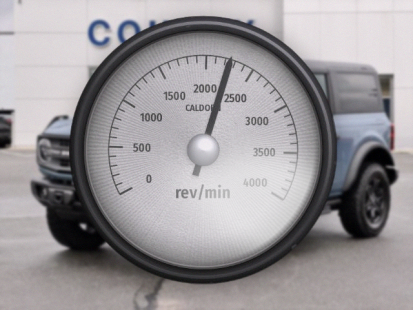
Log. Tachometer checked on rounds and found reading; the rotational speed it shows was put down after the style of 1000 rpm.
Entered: 2250 rpm
